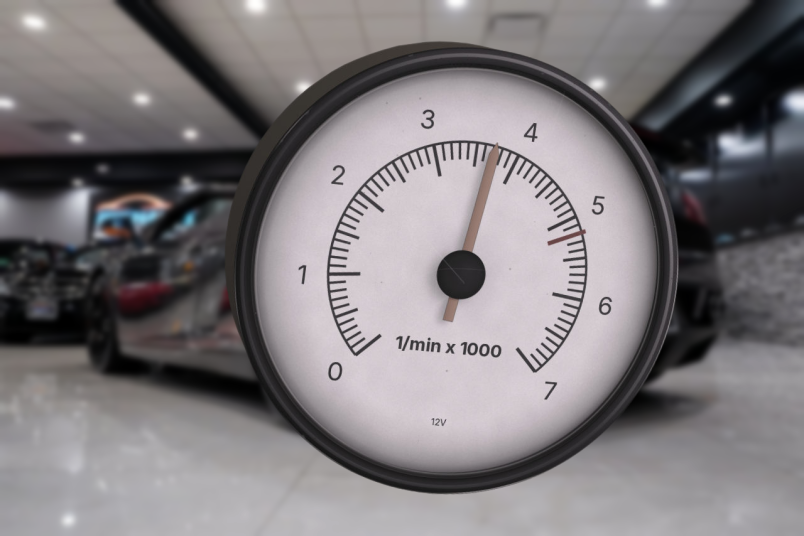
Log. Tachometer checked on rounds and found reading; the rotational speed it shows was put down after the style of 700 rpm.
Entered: 3700 rpm
